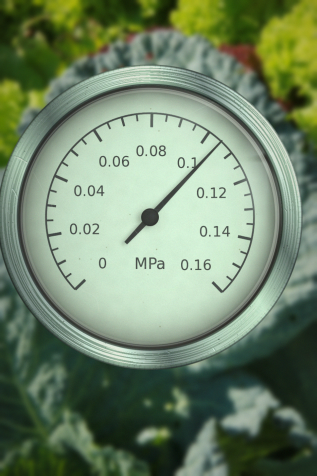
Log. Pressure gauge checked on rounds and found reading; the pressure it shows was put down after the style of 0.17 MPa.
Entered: 0.105 MPa
